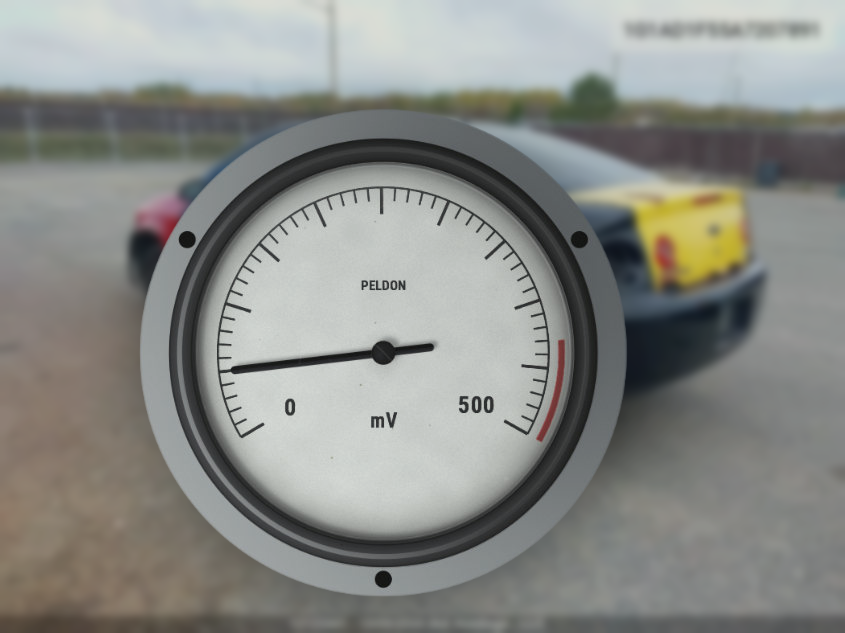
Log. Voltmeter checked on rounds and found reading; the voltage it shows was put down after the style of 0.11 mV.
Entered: 50 mV
